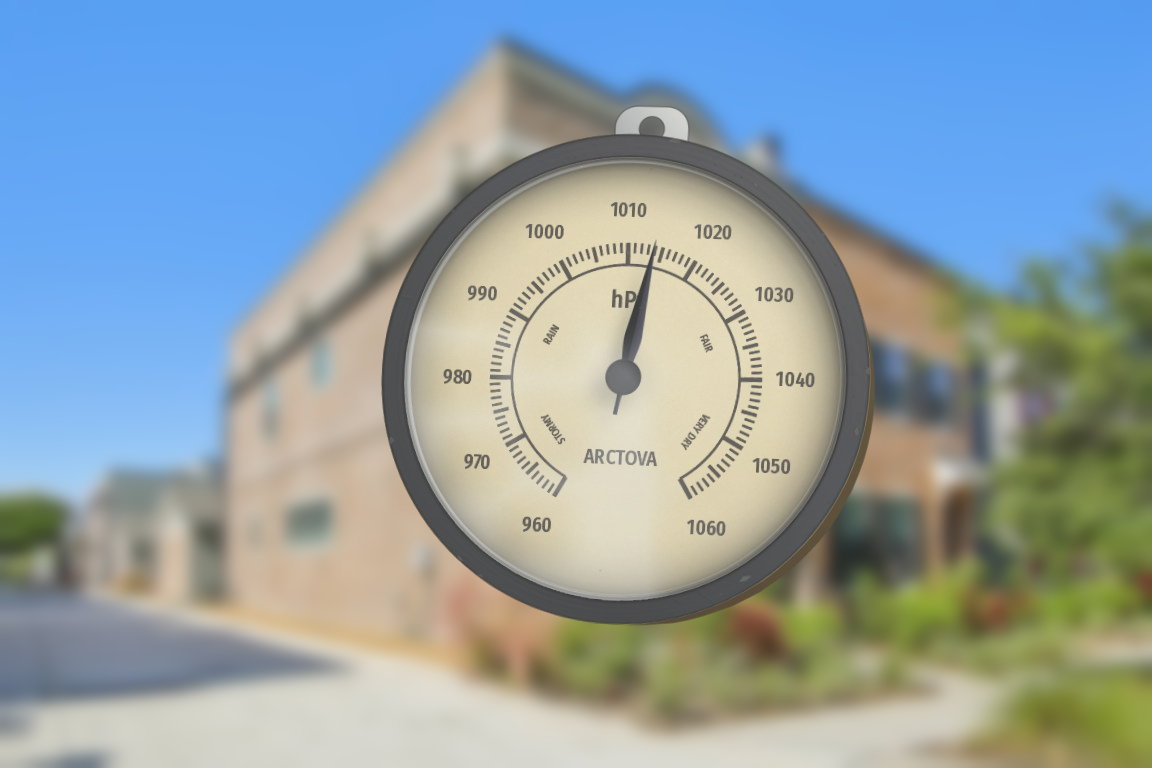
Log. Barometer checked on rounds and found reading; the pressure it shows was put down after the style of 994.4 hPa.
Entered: 1014 hPa
